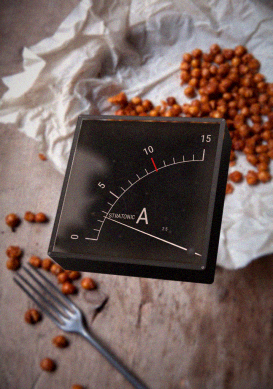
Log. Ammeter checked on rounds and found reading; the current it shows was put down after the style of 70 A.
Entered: 2.5 A
